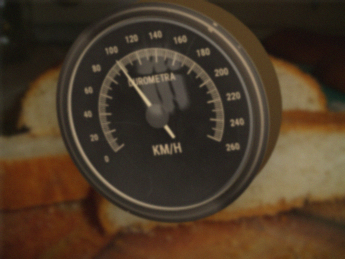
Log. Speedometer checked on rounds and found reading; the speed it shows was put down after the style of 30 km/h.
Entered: 100 km/h
